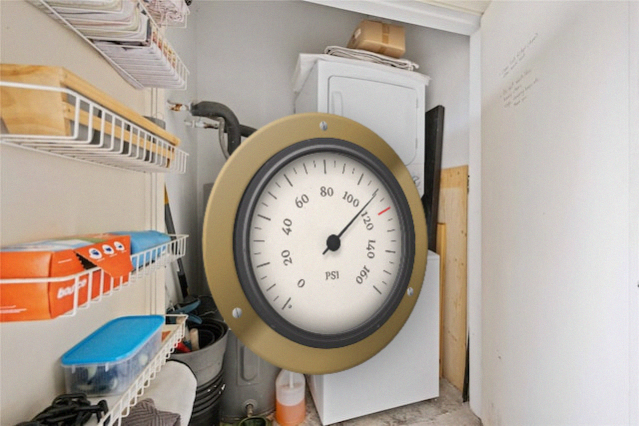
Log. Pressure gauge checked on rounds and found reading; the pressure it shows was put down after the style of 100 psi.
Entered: 110 psi
